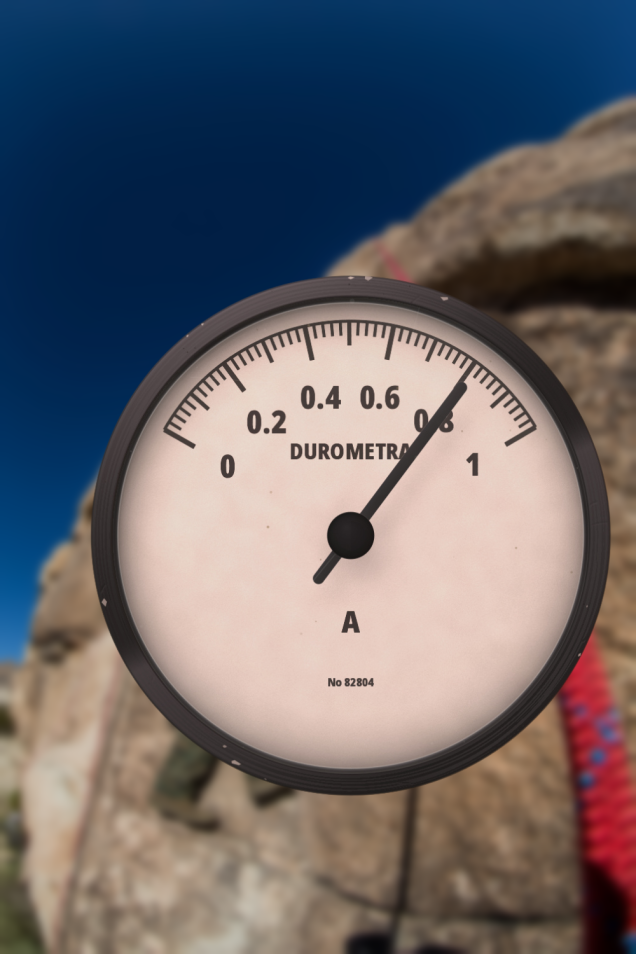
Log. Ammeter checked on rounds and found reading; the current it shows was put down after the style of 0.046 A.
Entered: 0.81 A
